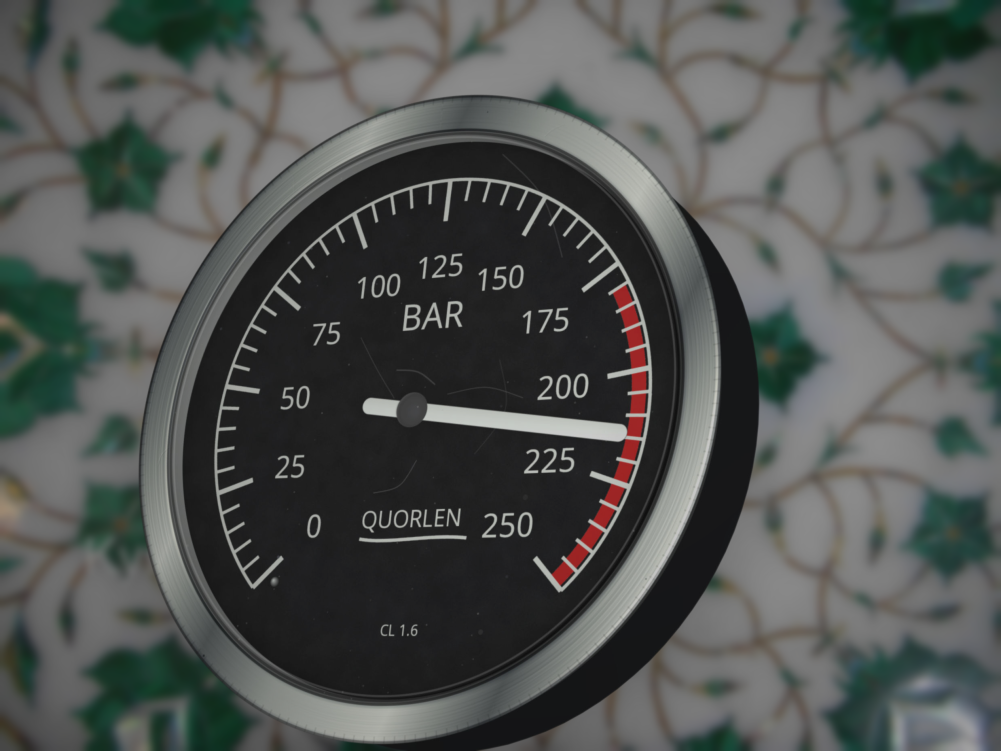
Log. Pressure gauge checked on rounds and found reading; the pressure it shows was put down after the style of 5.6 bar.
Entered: 215 bar
